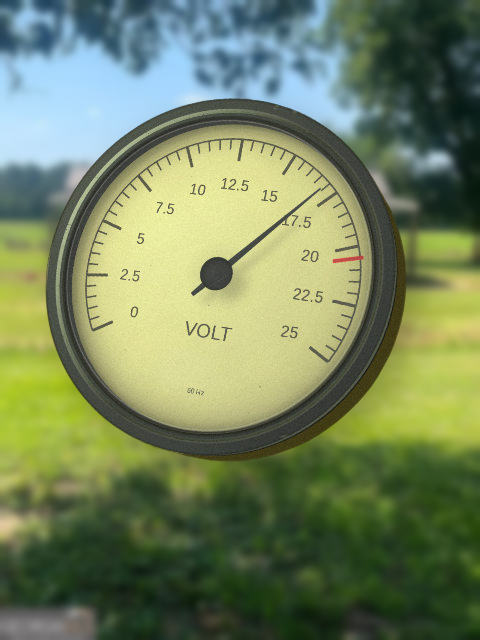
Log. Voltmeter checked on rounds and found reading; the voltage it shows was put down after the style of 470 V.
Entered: 17 V
